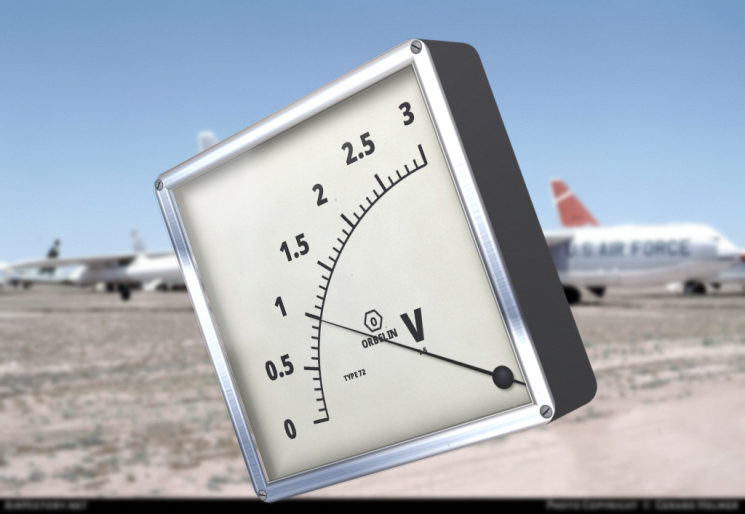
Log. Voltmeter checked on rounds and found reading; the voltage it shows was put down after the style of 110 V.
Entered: 1 V
